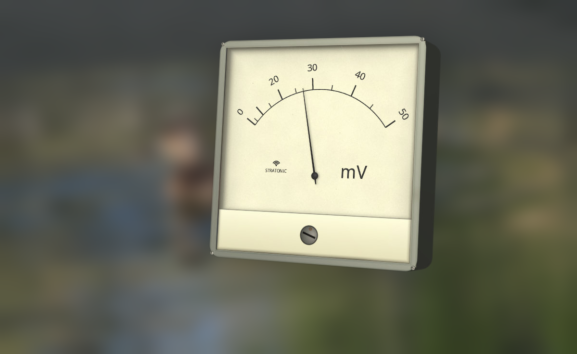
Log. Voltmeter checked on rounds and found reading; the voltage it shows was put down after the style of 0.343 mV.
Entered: 27.5 mV
